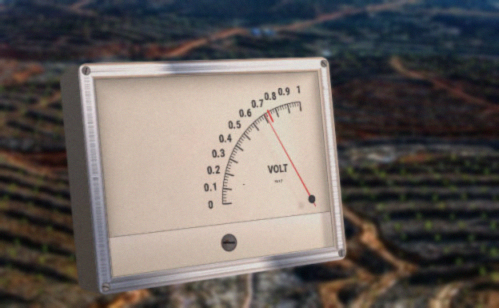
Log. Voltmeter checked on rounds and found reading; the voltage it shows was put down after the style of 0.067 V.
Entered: 0.7 V
